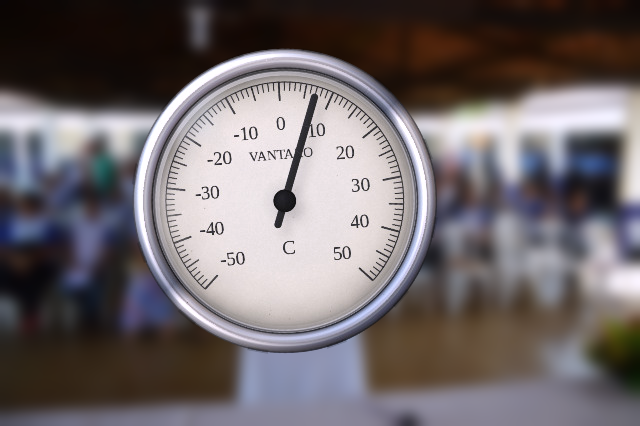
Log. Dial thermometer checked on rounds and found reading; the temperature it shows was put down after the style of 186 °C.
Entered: 7 °C
